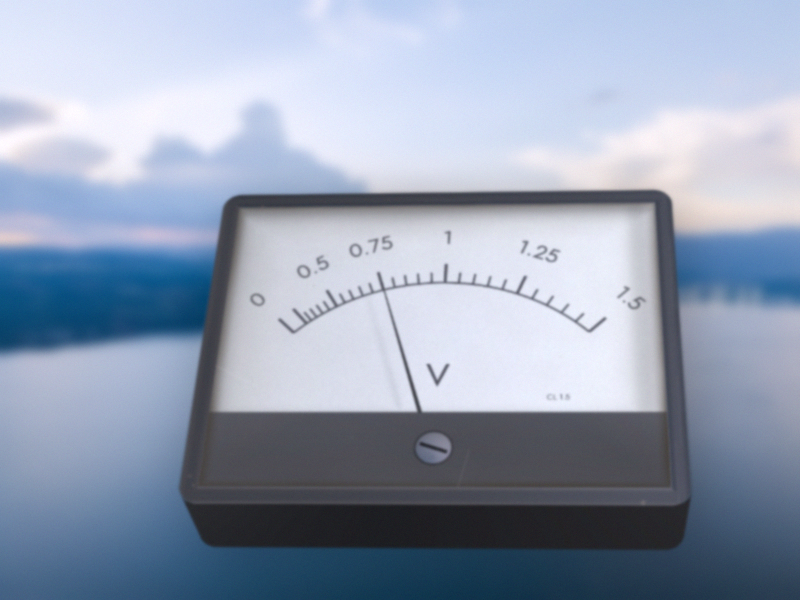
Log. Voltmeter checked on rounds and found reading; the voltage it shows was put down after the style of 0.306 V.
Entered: 0.75 V
